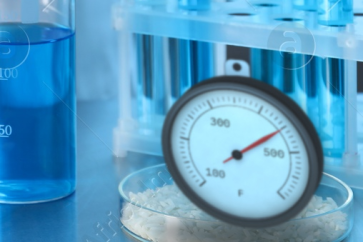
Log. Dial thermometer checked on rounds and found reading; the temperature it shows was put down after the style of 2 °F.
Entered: 450 °F
